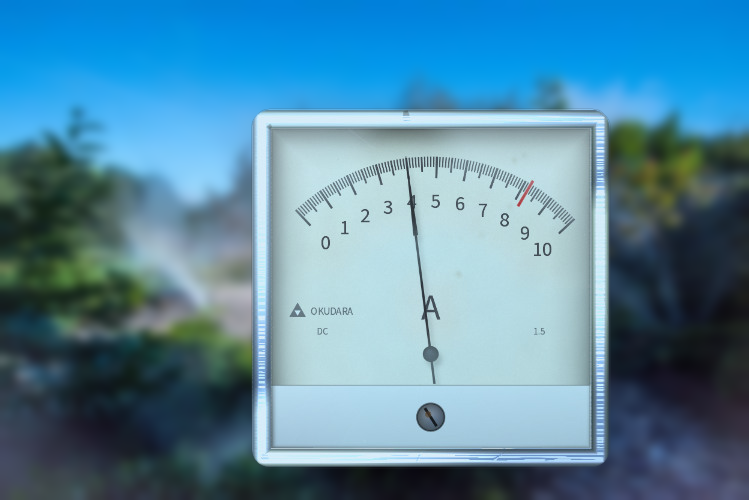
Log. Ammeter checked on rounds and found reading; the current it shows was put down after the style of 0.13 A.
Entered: 4 A
